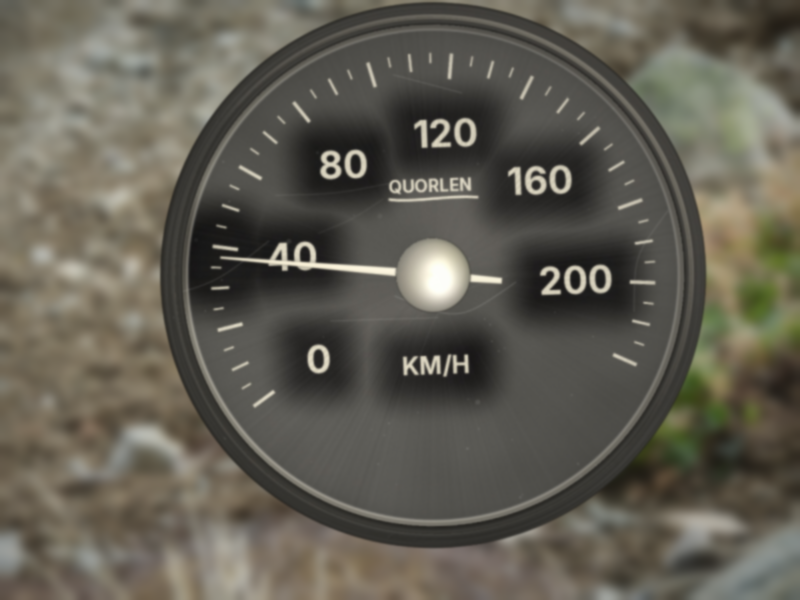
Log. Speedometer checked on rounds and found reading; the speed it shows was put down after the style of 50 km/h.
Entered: 37.5 km/h
